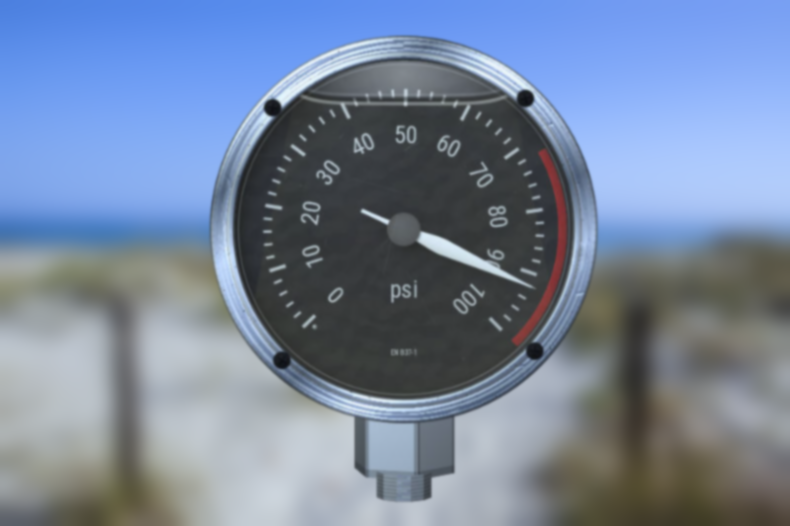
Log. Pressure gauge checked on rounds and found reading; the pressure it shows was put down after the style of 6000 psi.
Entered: 92 psi
